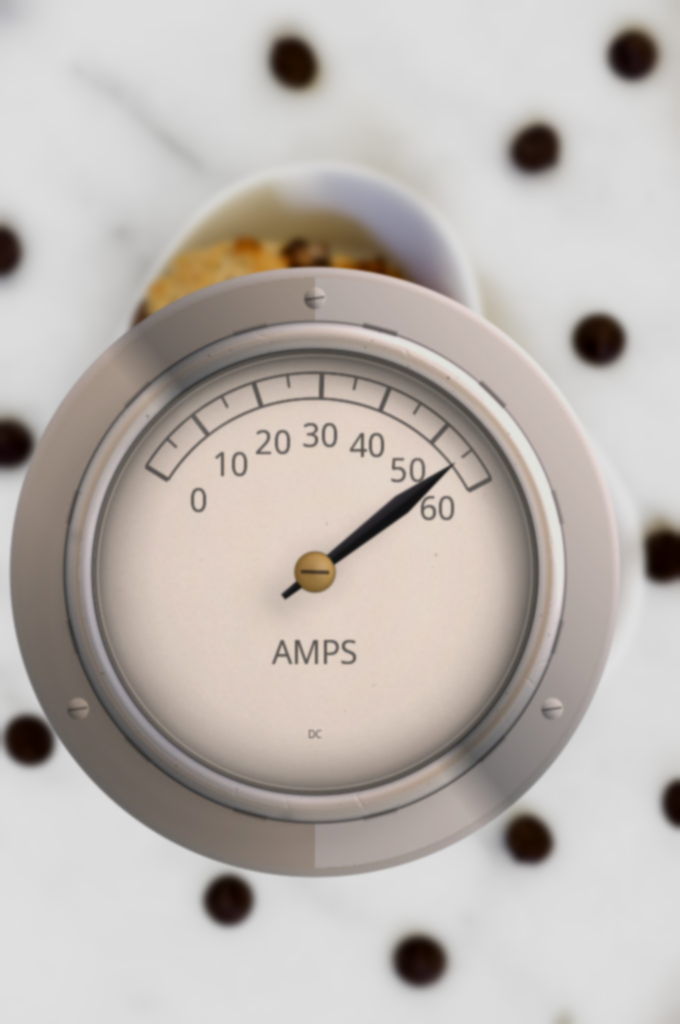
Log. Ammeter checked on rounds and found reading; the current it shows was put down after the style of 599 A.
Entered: 55 A
